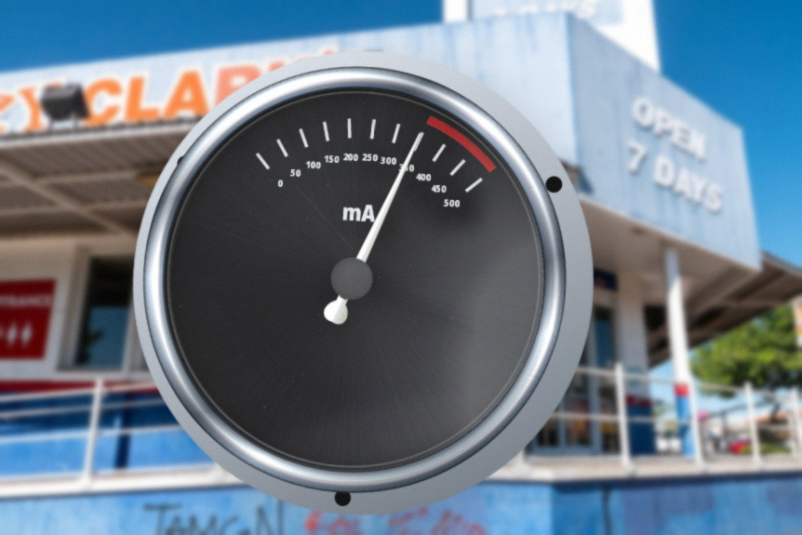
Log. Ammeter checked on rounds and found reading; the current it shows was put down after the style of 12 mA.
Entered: 350 mA
